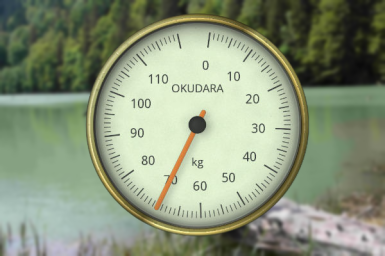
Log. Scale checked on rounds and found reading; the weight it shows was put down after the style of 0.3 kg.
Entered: 70 kg
